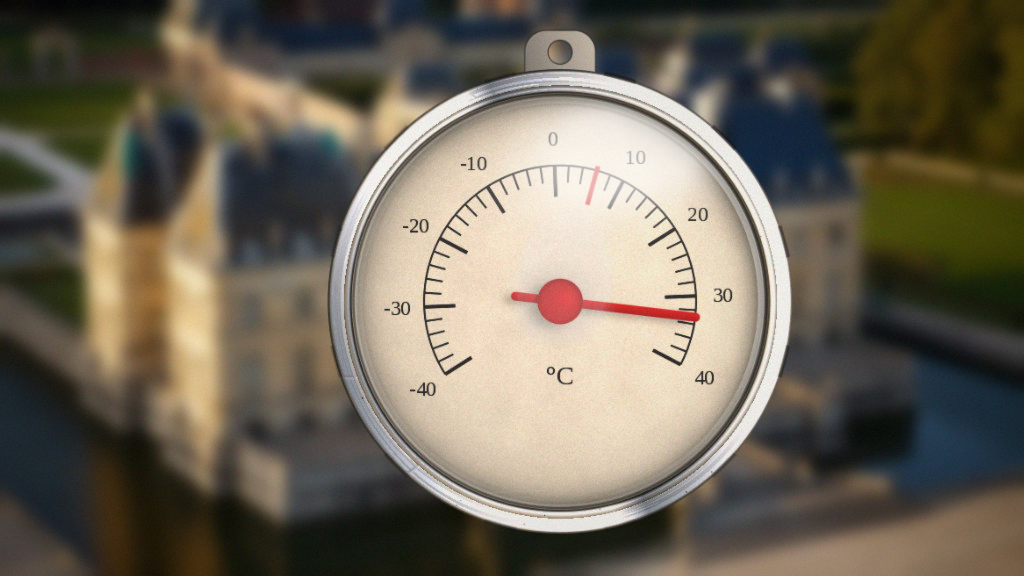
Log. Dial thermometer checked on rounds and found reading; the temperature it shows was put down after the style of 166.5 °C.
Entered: 33 °C
